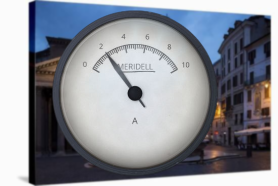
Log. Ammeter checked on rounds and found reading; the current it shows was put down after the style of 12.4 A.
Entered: 2 A
